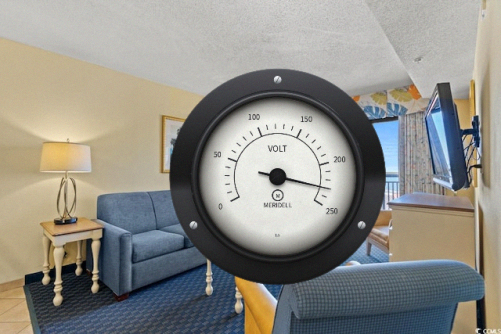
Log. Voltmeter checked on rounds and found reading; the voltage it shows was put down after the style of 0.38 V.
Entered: 230 V
